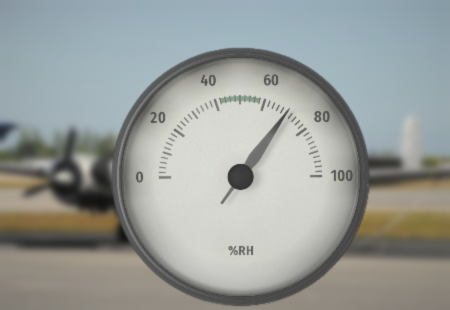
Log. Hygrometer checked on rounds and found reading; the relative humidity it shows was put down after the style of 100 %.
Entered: 70 %
